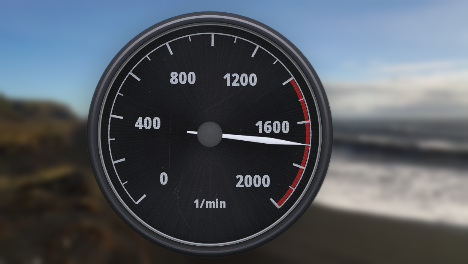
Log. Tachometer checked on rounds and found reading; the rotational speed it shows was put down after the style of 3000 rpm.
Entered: 1700 rpm
